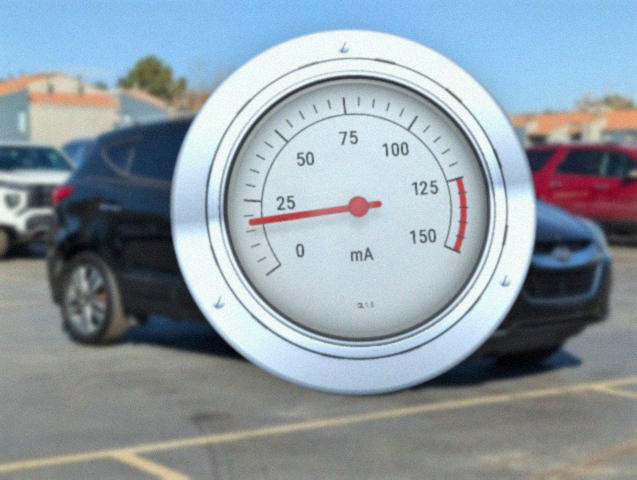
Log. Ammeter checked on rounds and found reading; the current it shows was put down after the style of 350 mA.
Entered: 17.5 mA
